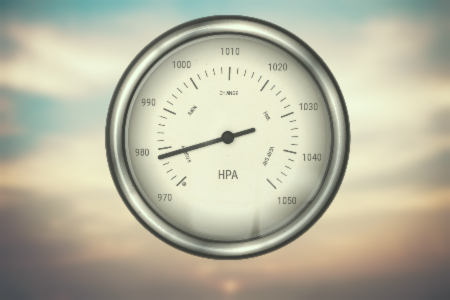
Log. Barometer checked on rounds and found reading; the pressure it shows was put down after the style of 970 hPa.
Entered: 978 hPa
